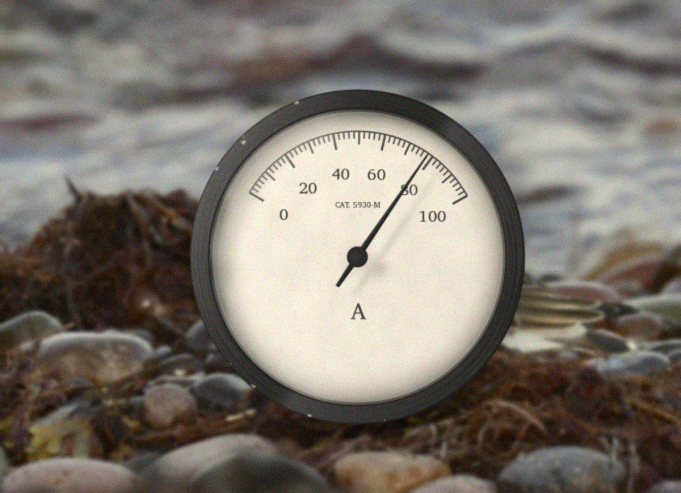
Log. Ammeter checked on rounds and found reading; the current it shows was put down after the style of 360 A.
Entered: 78 A
